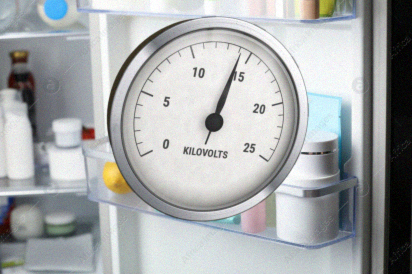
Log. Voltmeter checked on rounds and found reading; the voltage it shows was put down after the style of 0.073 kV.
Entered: 14 kV
